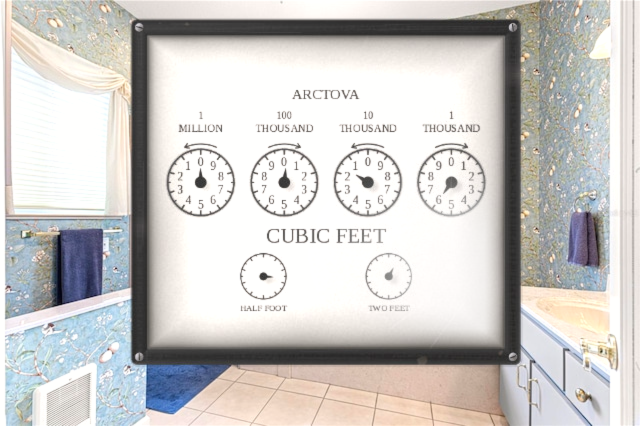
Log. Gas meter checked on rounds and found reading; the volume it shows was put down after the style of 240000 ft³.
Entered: 1600 ft³
